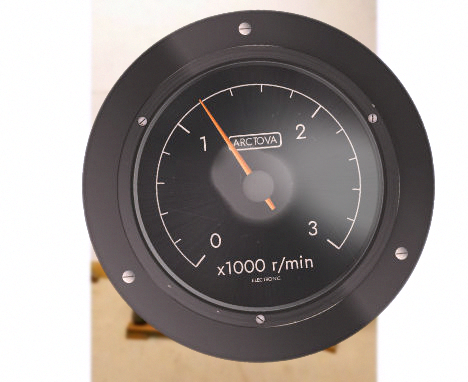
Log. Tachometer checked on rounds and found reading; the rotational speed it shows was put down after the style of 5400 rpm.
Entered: 1200 rpm
